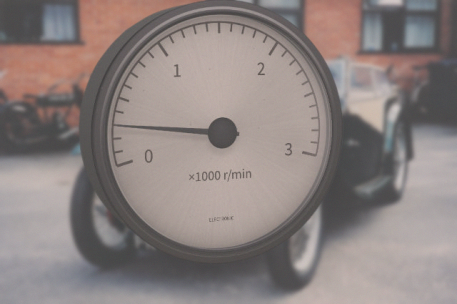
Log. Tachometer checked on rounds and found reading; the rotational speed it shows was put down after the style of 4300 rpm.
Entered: 300 rpm
